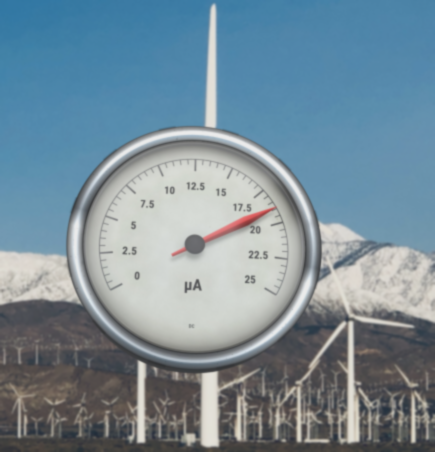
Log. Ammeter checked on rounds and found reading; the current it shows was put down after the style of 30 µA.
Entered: 19 µA
